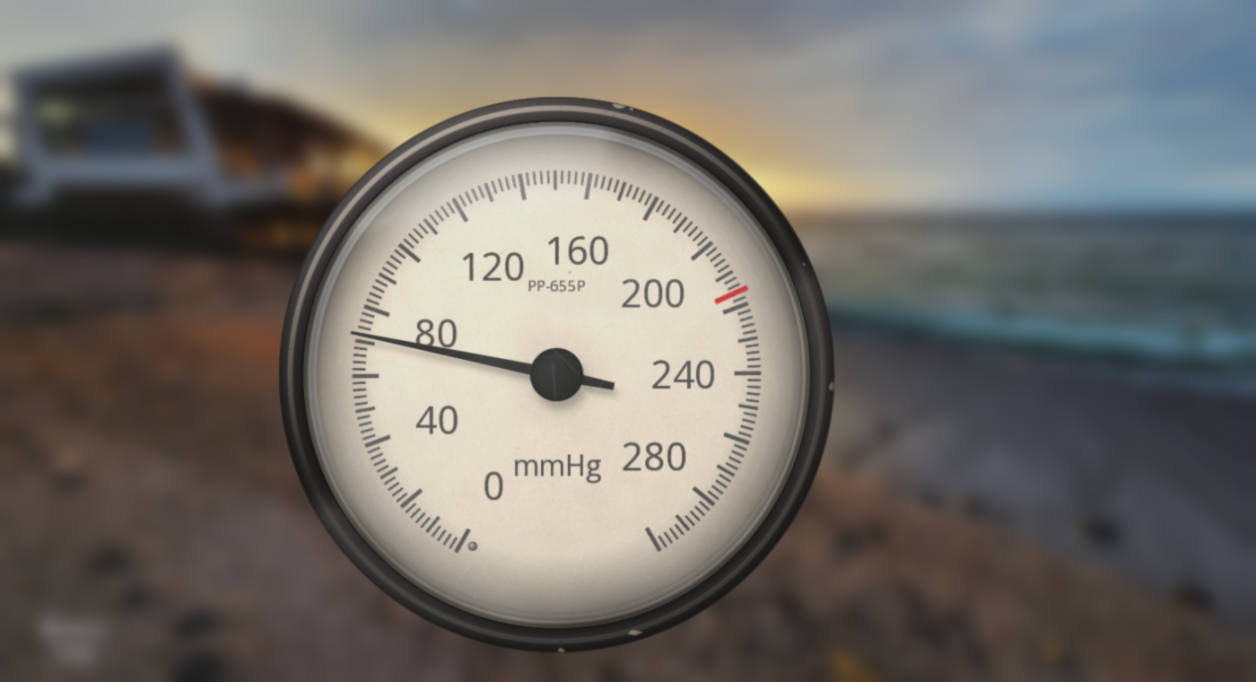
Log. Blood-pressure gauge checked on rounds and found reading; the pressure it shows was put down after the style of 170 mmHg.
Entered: 72 mmHg
